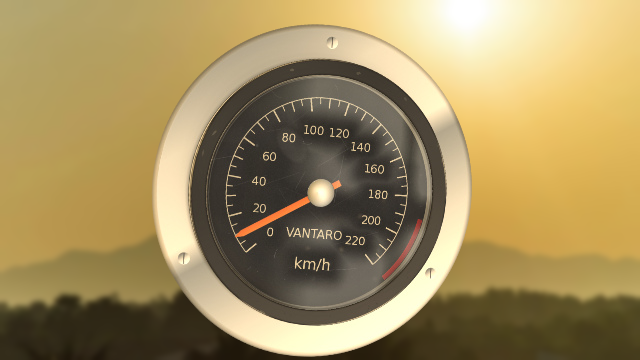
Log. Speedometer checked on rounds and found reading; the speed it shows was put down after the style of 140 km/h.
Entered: 10 km/h
